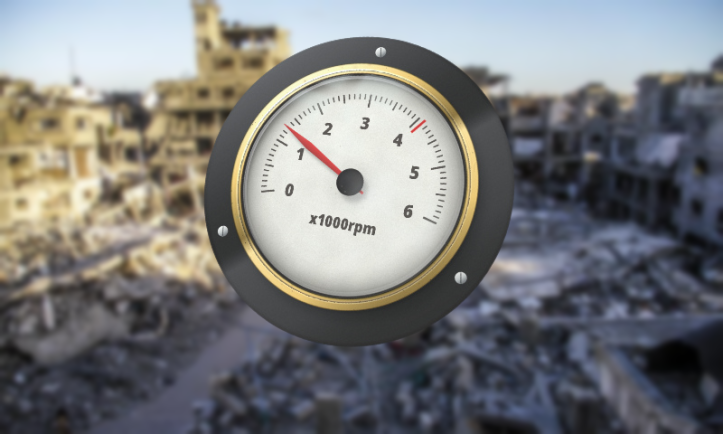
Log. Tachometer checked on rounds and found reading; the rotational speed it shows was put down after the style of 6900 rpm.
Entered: 1300 rpm
